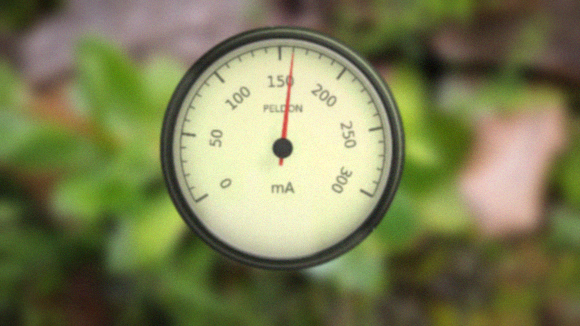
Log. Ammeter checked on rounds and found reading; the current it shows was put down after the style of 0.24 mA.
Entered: 160 mA
